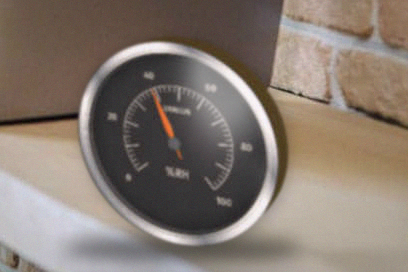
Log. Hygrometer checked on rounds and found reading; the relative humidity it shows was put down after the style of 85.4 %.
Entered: 40 %
